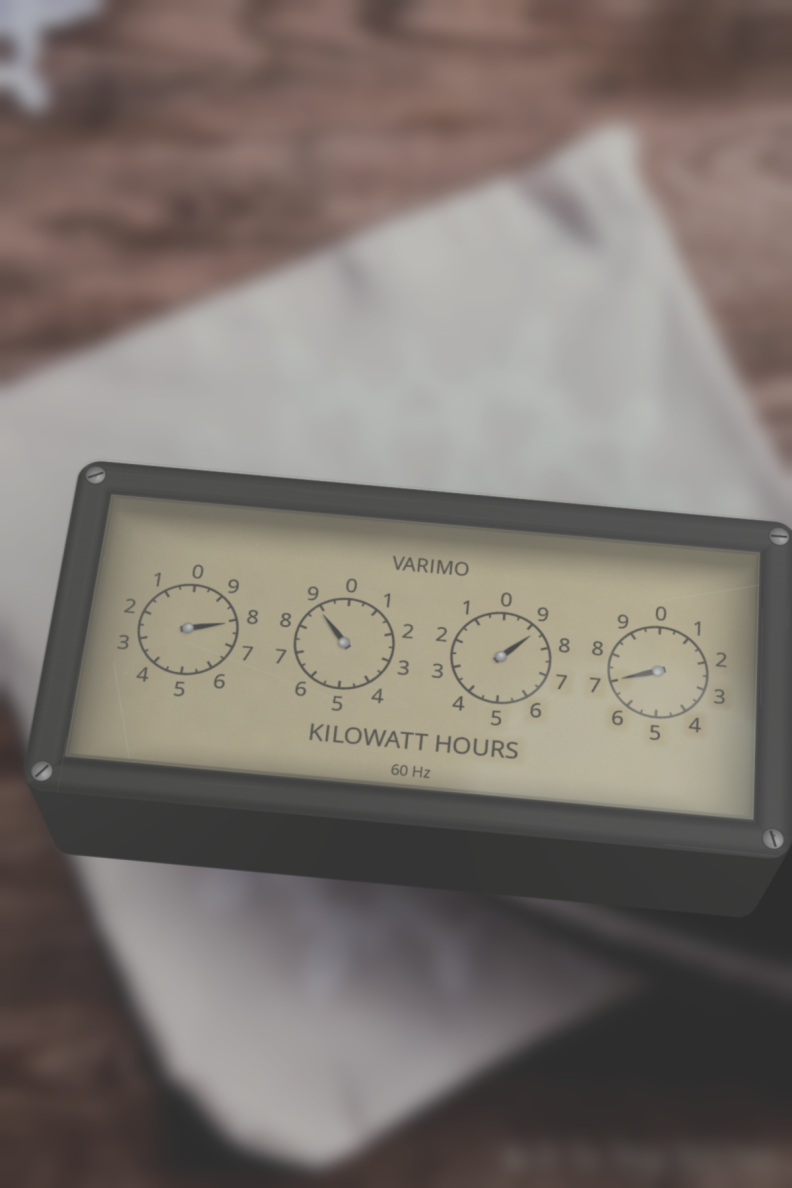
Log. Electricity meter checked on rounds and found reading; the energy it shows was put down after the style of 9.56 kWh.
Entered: 7887 kWh
